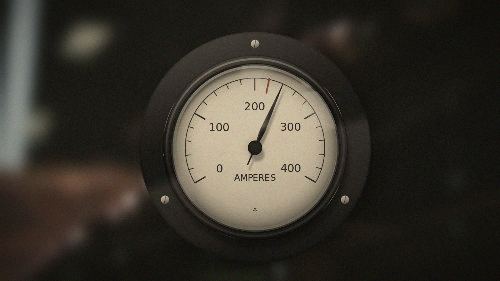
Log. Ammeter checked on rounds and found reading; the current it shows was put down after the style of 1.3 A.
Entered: 240 A
